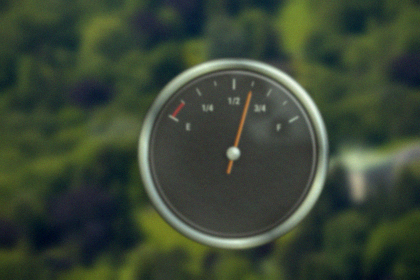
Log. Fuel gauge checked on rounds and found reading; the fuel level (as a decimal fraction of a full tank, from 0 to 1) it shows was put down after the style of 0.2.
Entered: 0.625
